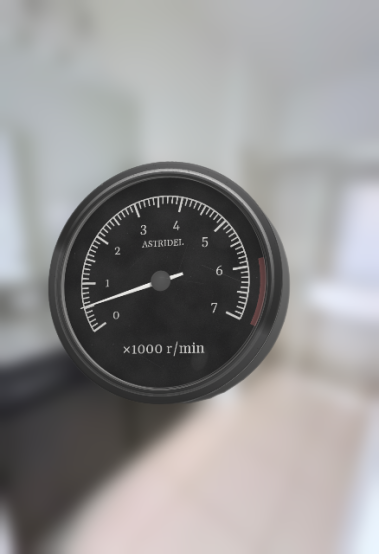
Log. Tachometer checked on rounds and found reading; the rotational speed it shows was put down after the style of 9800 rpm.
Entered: 500 rpm
